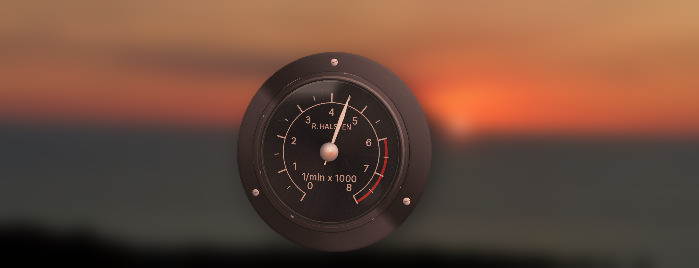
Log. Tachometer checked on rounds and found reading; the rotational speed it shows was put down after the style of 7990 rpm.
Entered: 4500 rpm
